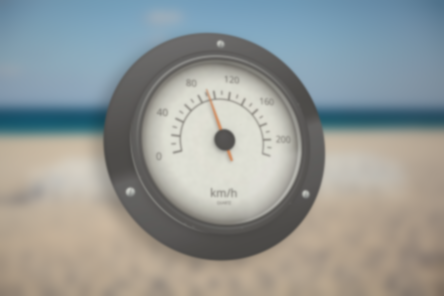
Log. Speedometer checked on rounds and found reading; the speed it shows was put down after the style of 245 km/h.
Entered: 90 km/h
